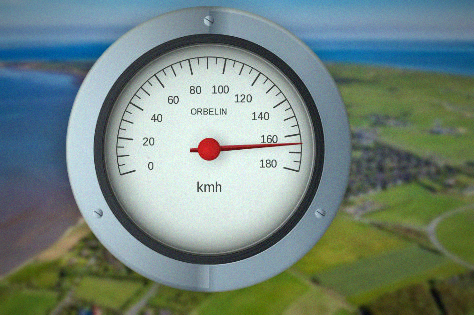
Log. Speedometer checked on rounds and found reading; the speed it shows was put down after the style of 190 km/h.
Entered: 165 km/h
